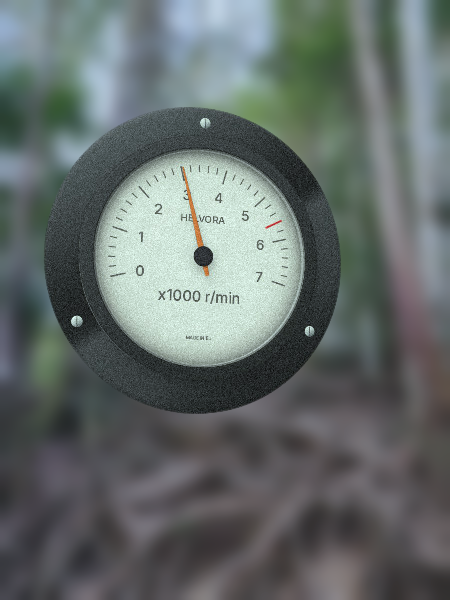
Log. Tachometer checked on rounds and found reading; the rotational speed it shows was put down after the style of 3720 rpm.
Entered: 3000 rpm
